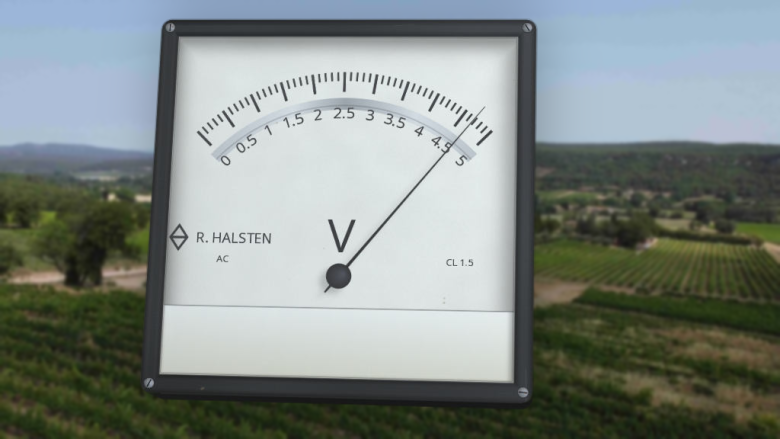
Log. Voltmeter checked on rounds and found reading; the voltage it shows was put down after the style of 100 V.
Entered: 4.7 V
